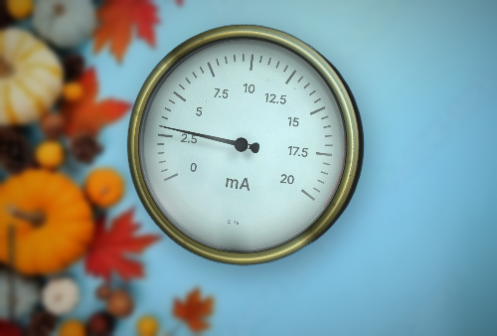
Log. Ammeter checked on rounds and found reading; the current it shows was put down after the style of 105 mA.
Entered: 3 mA
